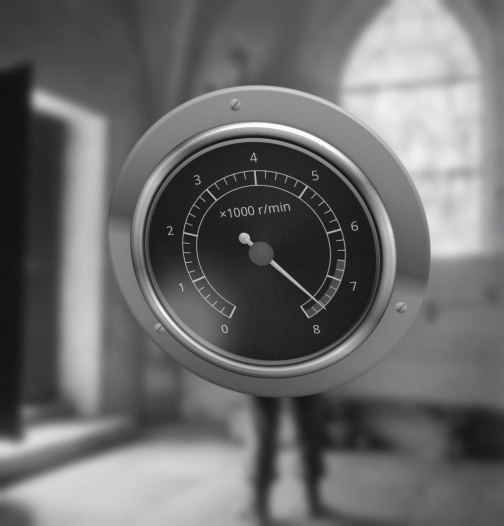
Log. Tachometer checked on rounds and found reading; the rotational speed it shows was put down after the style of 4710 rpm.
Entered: 7600 rpm
